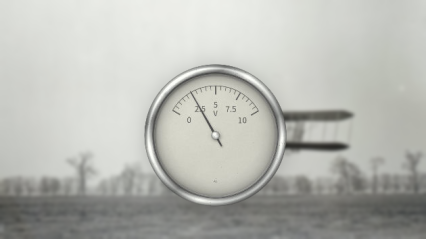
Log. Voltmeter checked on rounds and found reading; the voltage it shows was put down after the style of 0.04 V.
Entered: 2.5 V
